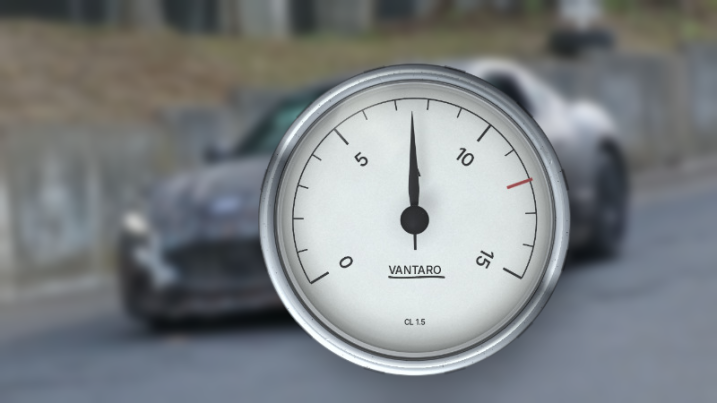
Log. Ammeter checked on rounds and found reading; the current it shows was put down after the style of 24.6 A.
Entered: 7.5 A
